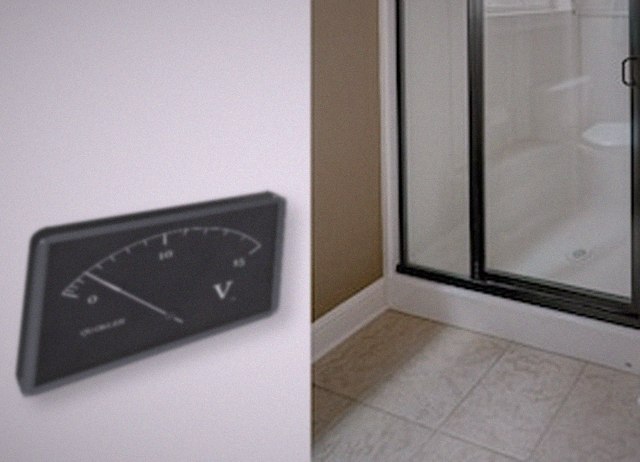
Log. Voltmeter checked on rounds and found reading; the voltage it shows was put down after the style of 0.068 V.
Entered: 5 V
